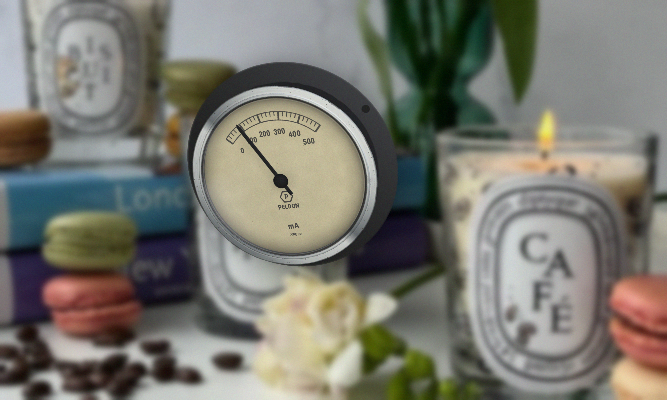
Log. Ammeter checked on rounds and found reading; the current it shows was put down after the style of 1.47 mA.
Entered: 100 mA
